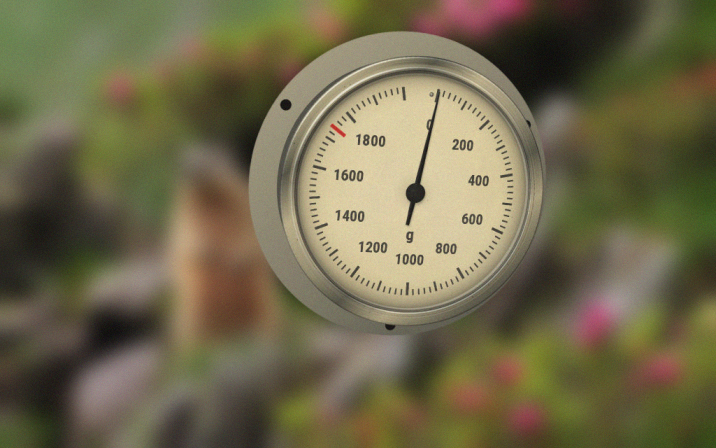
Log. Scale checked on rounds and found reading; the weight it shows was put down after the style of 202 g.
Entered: 0 g
